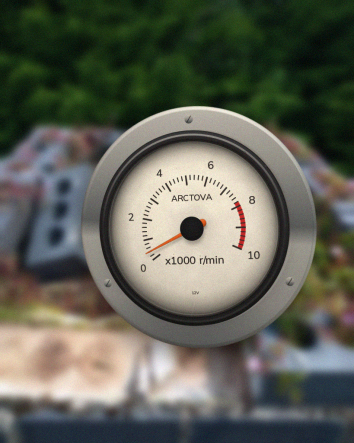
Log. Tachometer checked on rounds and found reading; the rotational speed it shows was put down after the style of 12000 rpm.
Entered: 400 rpm
